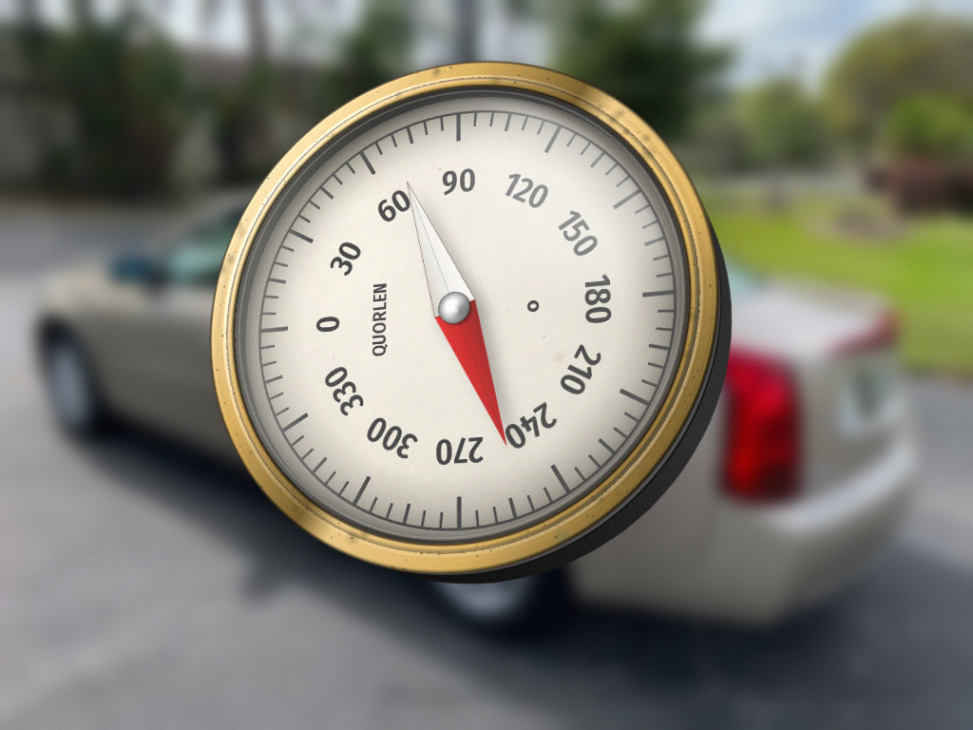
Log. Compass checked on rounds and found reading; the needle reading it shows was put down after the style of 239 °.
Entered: 250 °
